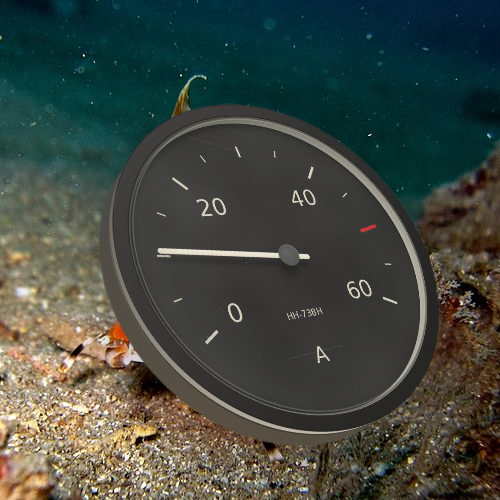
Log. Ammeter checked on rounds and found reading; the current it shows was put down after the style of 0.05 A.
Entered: 10 A
